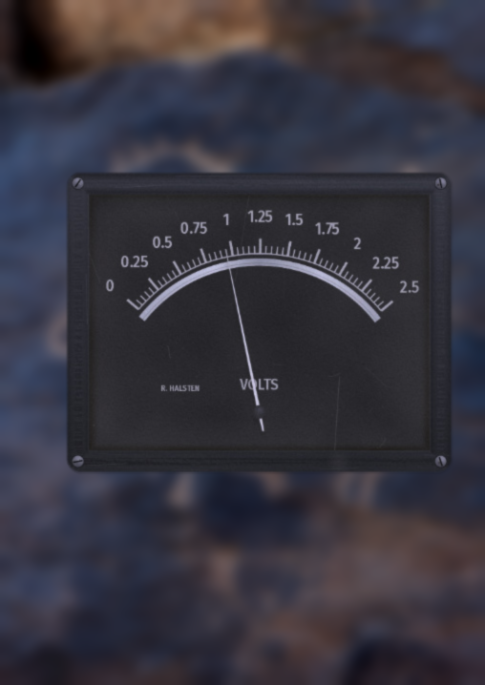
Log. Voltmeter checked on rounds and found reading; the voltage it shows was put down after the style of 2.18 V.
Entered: 0.95 V
